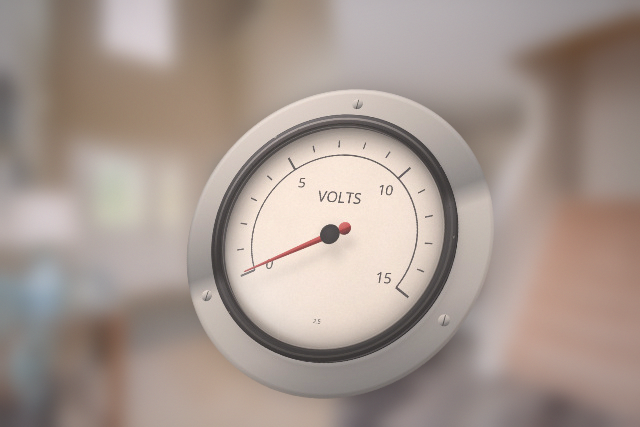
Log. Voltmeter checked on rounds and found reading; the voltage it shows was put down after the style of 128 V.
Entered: 0 V
